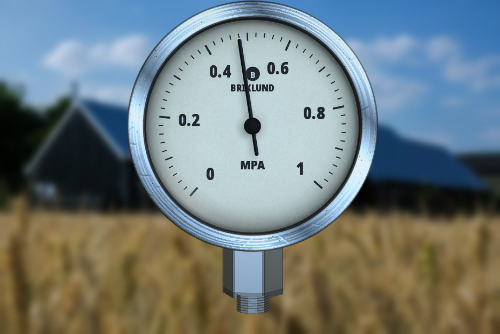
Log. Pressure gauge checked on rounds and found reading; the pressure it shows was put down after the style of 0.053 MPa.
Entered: 0.48 MPa
